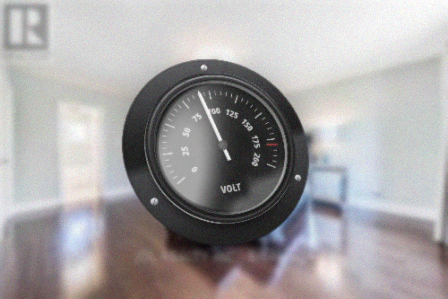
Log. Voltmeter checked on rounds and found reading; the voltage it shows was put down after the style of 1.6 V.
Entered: 90 V
